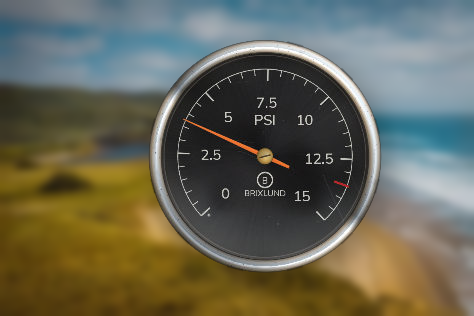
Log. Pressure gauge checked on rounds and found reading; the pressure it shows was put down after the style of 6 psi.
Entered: 3.75 psi
